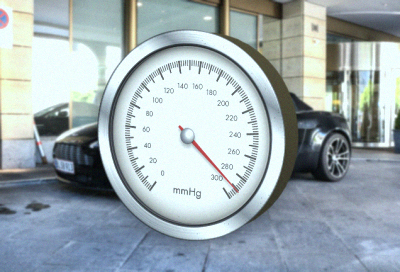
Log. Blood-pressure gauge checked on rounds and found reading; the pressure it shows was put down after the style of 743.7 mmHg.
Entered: 290 mmHg
